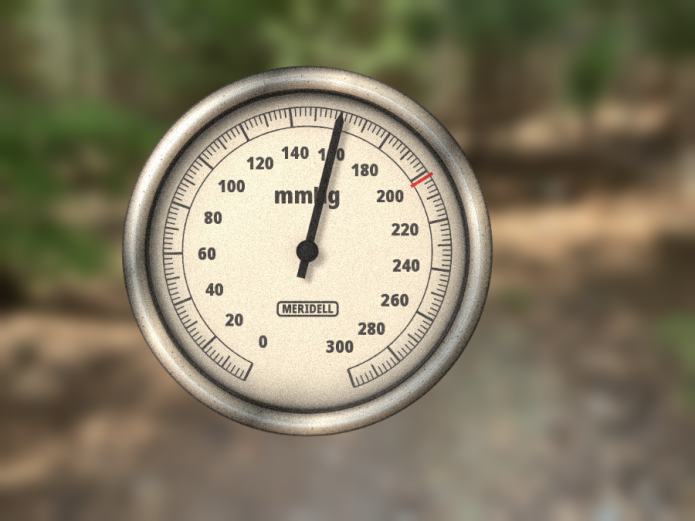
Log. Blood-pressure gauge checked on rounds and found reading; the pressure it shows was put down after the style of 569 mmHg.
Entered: 160 mmHg
